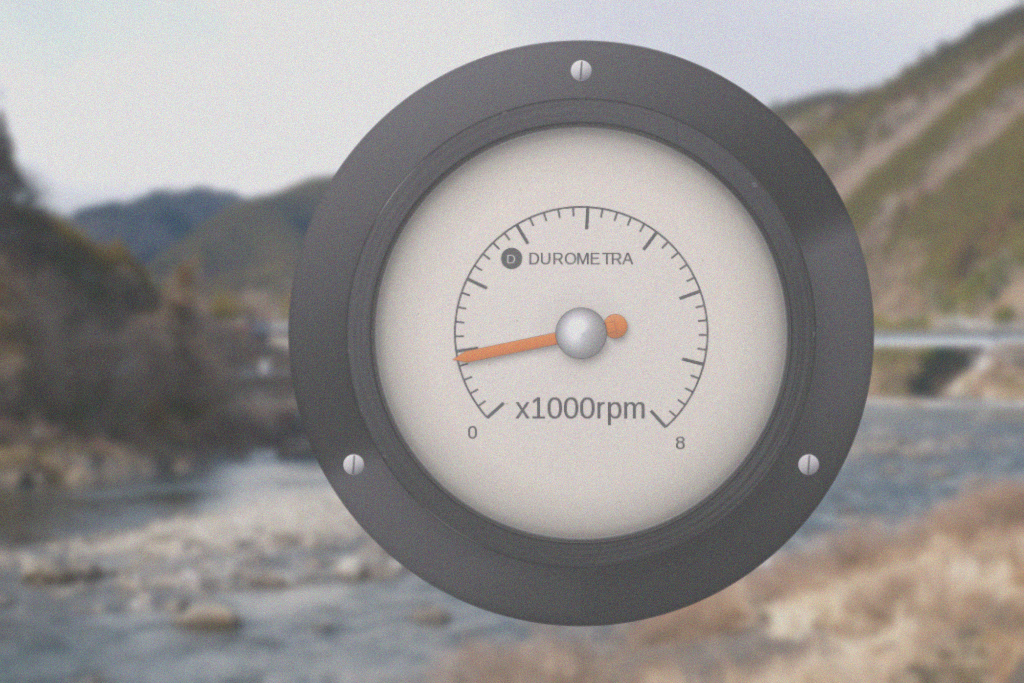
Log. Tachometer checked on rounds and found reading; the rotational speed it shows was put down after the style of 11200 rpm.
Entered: 900 rpm
